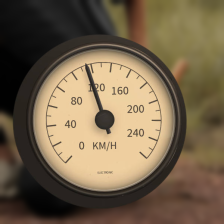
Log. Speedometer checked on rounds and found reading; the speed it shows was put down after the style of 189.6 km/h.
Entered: 115 km/h
